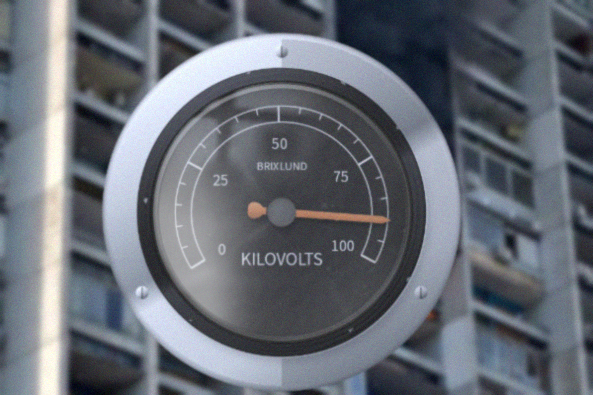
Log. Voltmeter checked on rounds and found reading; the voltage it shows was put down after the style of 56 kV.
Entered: 90 kV
